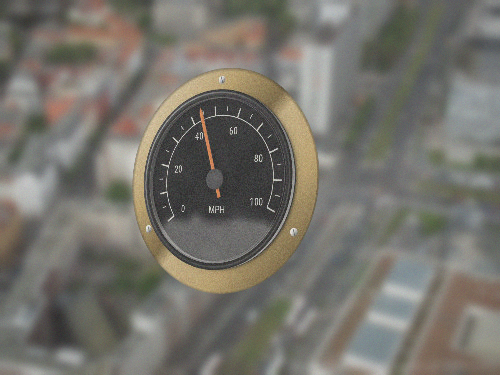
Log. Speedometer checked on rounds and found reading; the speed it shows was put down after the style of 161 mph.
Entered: 45 mph
